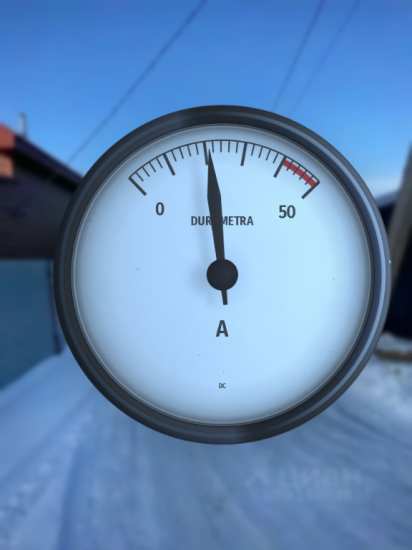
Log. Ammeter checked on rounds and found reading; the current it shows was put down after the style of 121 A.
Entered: 21 A
